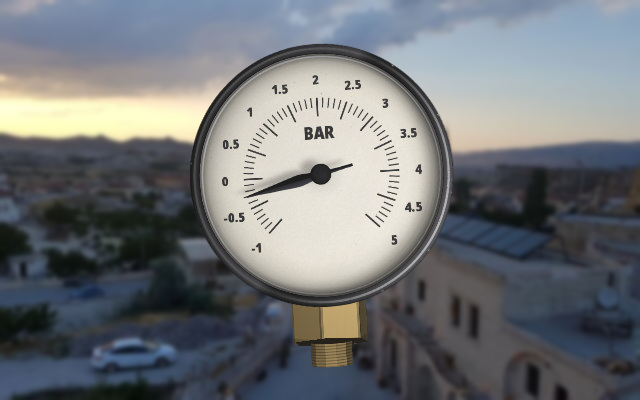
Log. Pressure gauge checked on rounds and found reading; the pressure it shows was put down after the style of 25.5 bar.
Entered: -0.3 bar
